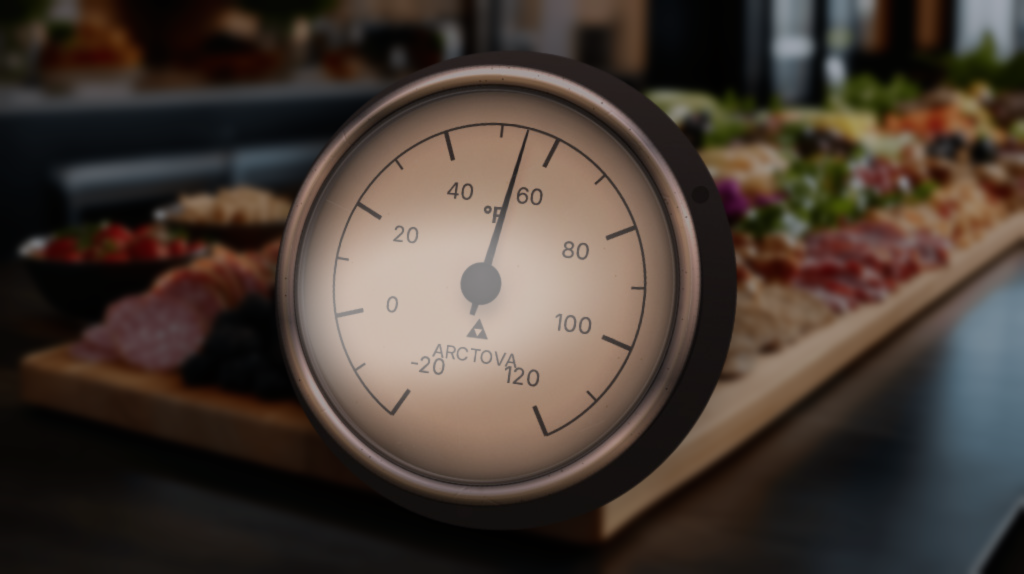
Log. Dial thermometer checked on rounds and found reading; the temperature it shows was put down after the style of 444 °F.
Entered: 55 °F
